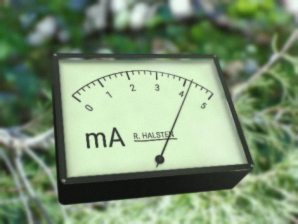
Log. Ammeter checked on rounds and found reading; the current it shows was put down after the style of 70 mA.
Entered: 4.2 mA
